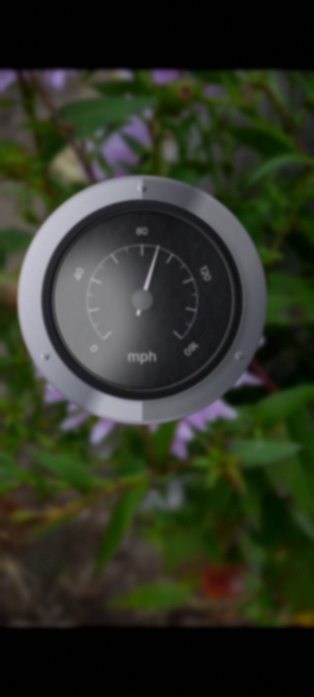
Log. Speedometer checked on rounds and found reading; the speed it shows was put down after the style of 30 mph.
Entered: 90 mph
